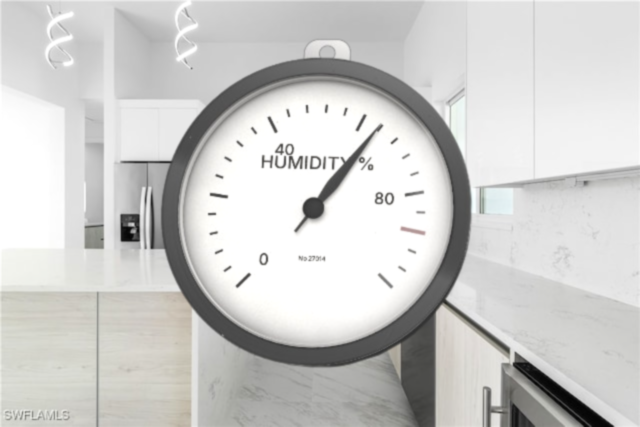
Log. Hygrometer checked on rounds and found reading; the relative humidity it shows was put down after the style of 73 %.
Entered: 64 %
